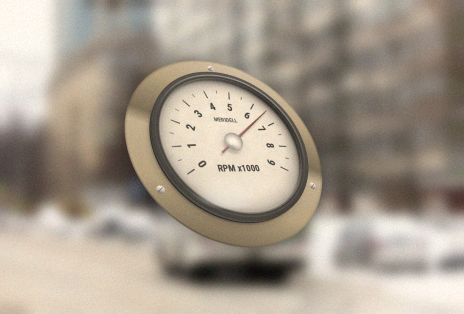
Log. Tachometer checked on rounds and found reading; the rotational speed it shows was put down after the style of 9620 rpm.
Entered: 6500 rpm
